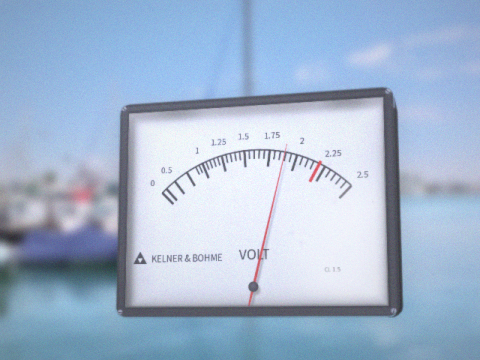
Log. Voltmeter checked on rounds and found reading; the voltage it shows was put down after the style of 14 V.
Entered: 1.9 V
